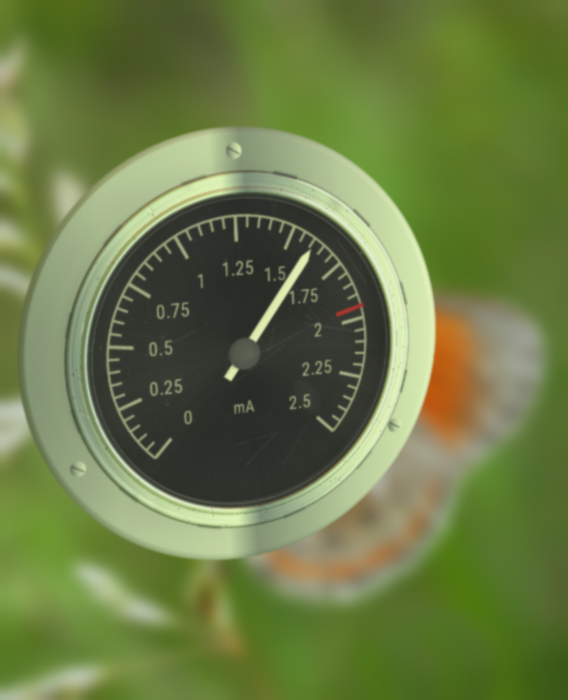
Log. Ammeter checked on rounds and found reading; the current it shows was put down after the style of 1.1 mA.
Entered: 1.6 mA
